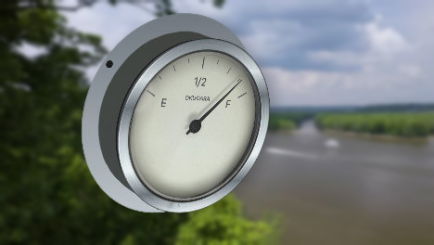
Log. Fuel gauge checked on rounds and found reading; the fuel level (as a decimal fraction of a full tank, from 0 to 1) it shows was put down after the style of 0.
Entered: 0.875
